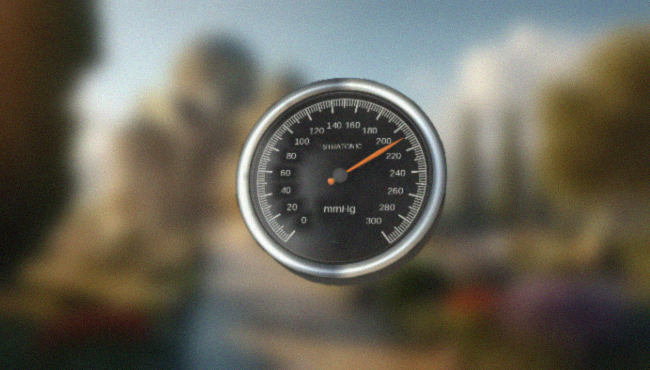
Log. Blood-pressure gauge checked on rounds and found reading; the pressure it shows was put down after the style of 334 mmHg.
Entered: 210 mmHg
